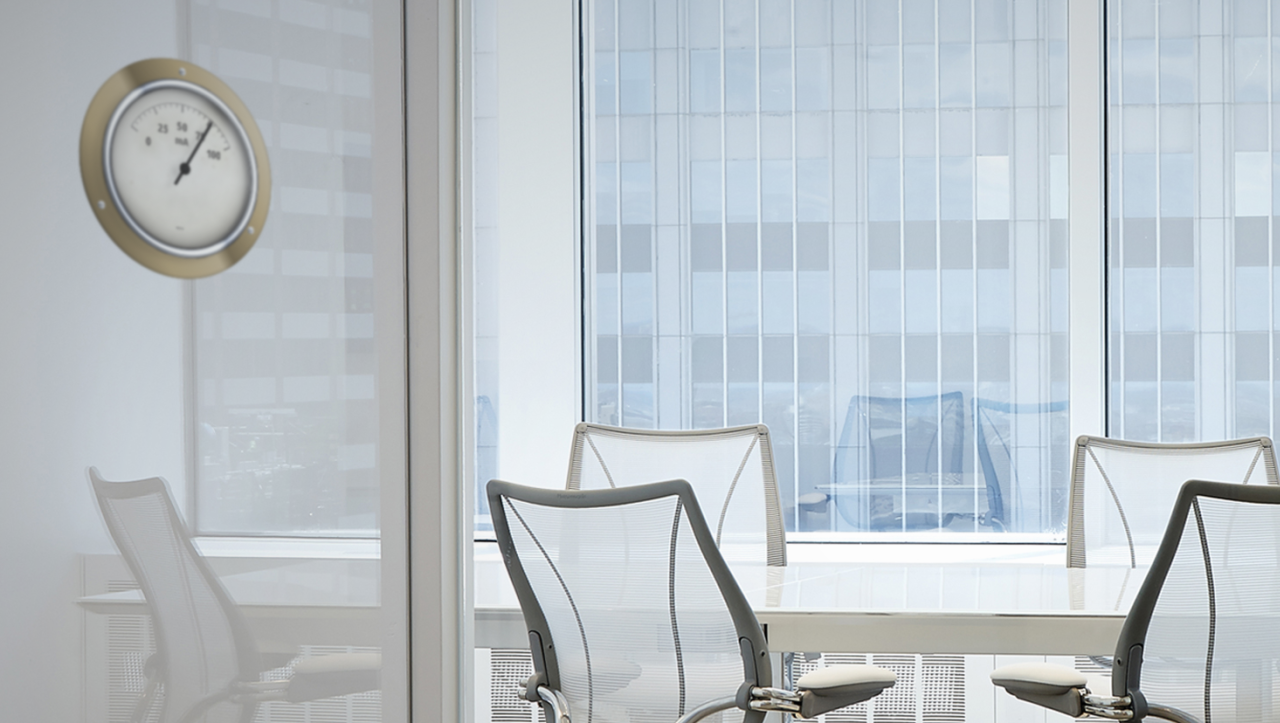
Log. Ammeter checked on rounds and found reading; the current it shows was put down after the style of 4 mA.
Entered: 75 mA
